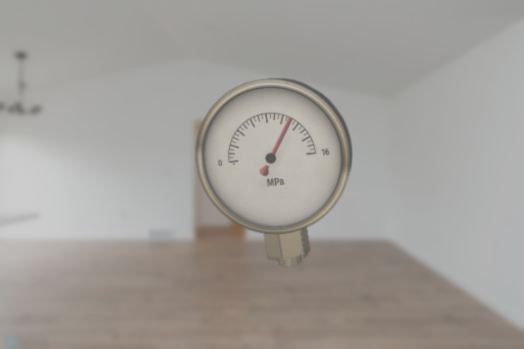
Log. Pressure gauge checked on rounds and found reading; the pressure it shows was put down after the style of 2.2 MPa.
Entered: 11 MPa
